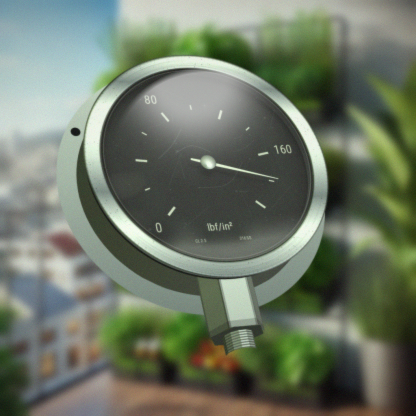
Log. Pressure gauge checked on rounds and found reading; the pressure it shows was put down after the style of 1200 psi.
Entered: 180 psi
